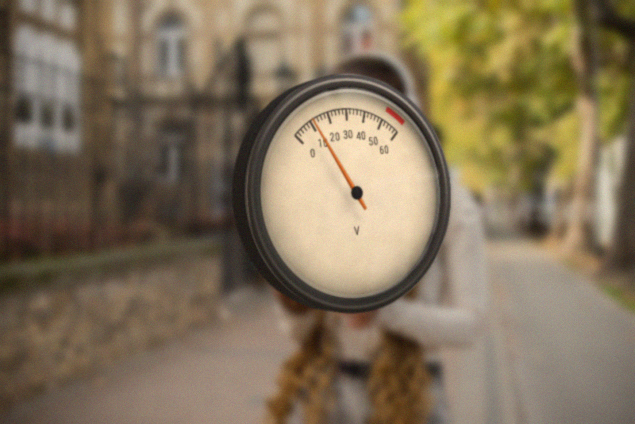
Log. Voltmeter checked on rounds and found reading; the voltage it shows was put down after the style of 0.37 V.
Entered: 10 V
